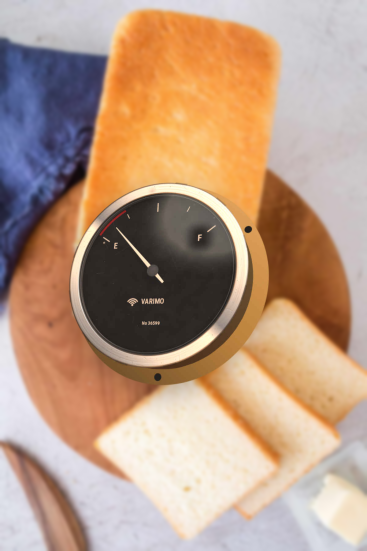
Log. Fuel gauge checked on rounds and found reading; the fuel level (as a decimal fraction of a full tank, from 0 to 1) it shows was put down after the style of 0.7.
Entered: 0.125
